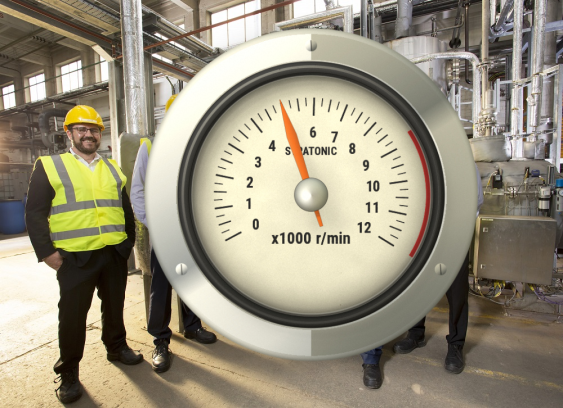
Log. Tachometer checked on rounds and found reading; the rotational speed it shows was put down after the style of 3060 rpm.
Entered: 5000 rpm
